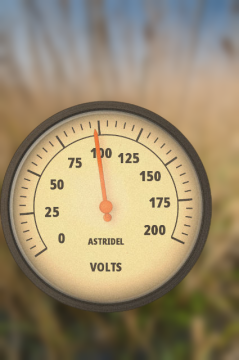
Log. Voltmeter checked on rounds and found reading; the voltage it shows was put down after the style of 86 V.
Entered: 97.5 V
